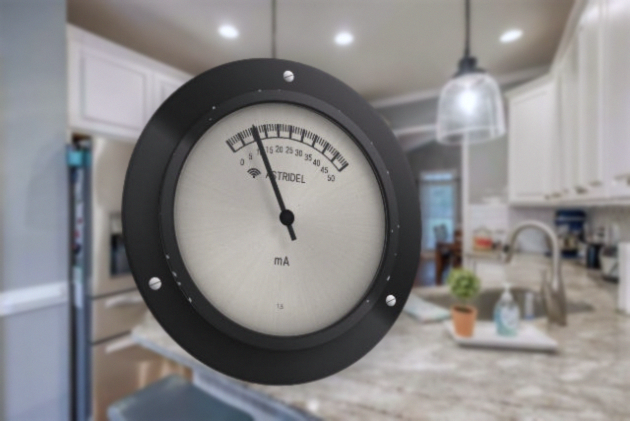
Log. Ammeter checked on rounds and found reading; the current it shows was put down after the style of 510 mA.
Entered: 10 mA
